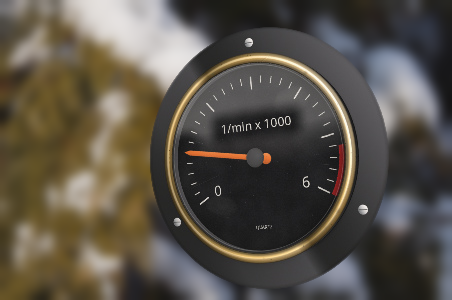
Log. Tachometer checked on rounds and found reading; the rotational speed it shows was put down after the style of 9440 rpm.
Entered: 1000 rpm
